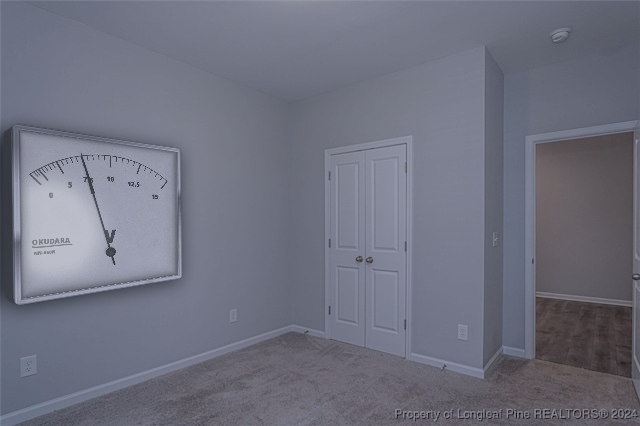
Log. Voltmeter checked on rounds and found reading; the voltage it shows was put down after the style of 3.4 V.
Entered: 7.5 V
